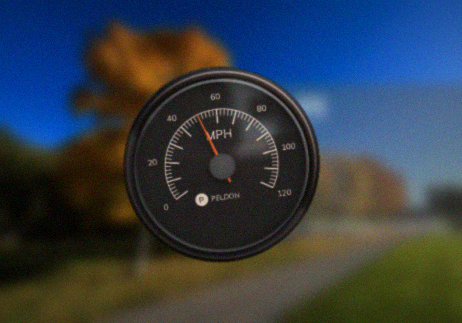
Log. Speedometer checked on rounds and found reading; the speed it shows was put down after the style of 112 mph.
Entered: 50 mph
